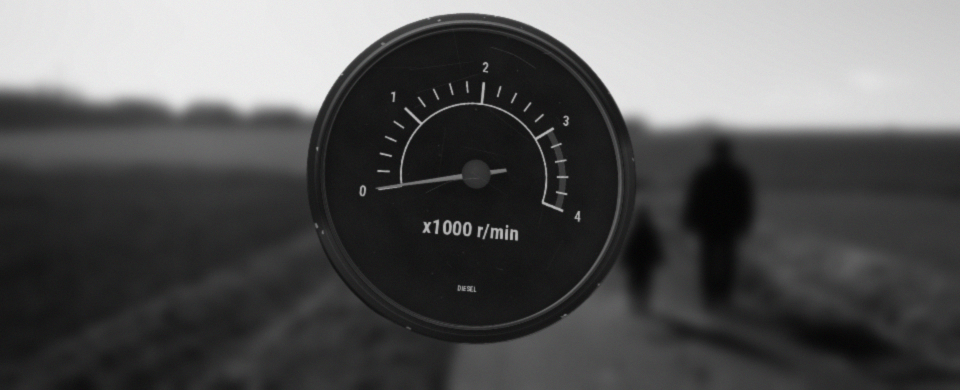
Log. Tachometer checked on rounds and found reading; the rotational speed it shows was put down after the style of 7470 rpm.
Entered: 0 rpm
